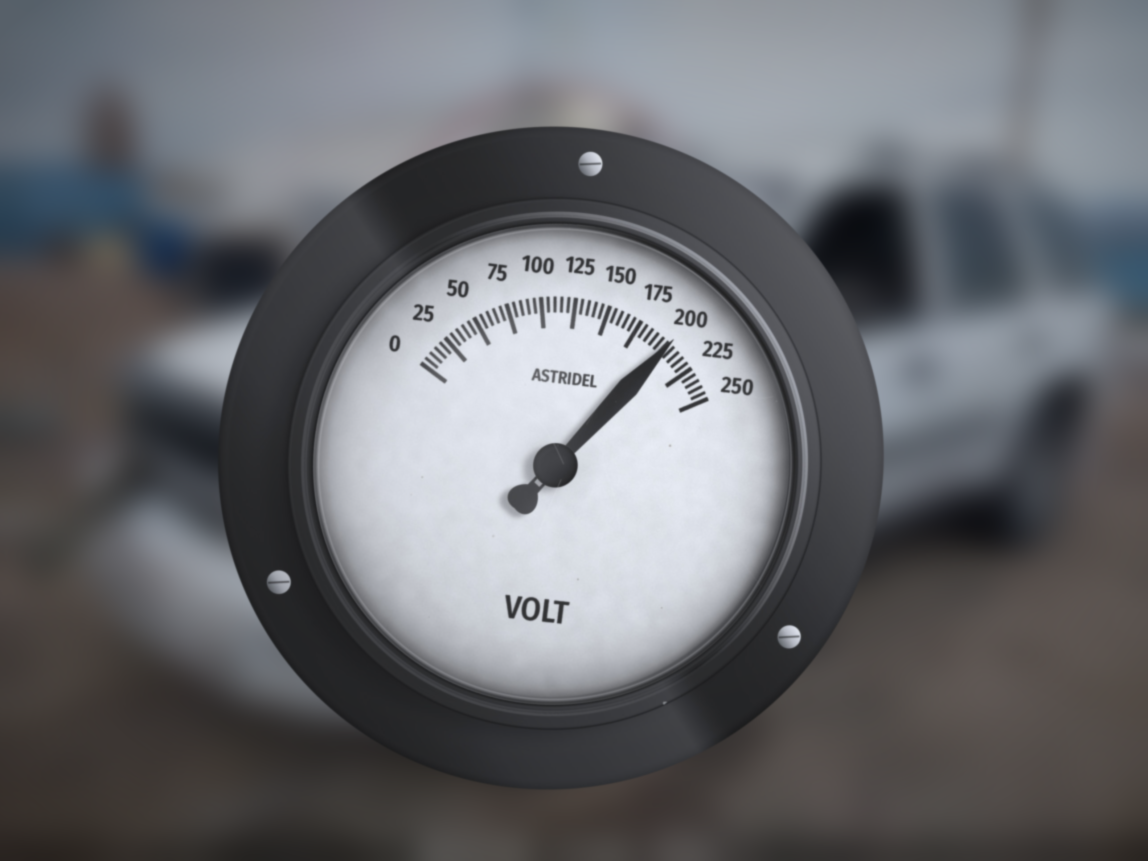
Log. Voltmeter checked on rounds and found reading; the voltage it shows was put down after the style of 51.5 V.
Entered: 200 V
